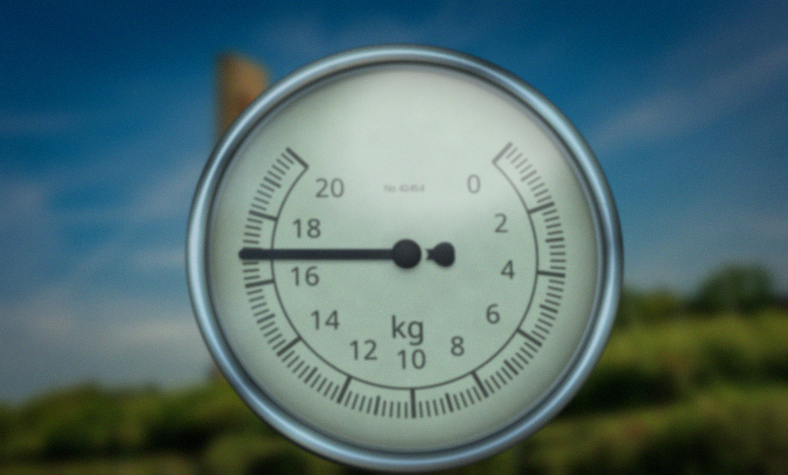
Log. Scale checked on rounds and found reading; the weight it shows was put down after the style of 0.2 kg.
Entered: 16.8 kg
